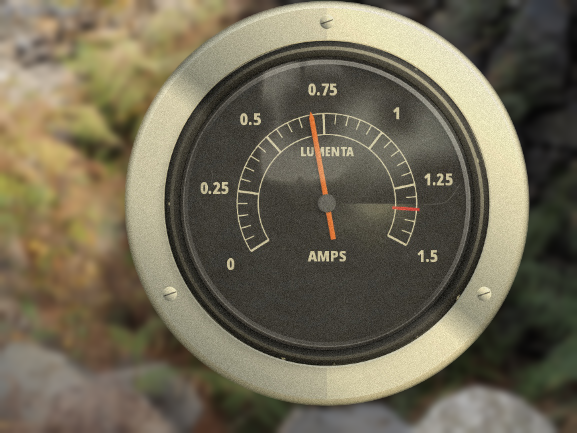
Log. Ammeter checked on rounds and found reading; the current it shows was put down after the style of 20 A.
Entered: 0.7 A
